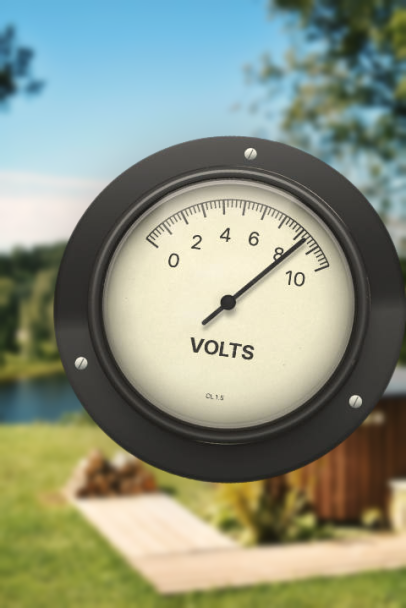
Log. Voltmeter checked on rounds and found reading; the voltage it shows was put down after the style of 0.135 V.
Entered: 8.4 V
